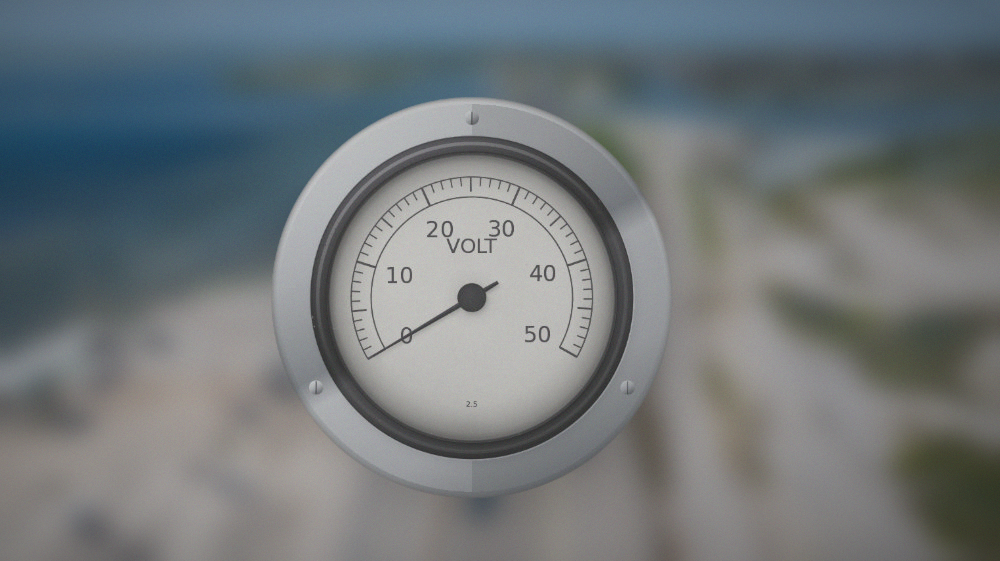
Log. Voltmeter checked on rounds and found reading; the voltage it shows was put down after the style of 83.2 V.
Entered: 0 V
